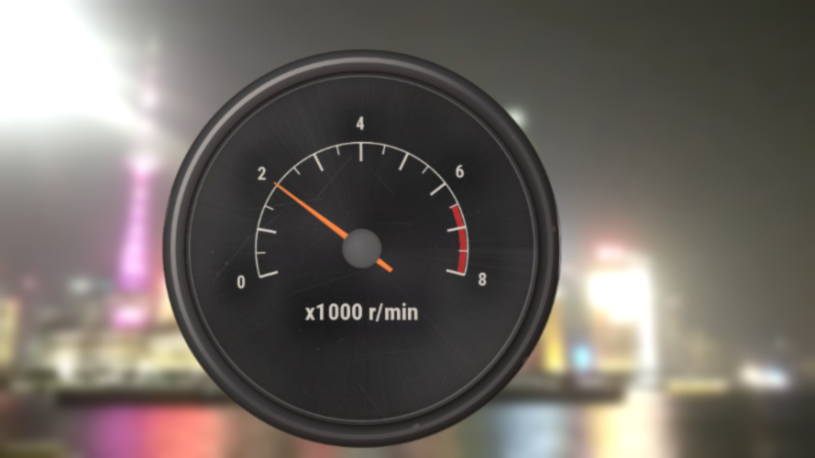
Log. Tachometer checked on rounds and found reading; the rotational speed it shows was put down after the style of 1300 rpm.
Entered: 2000 rpm
